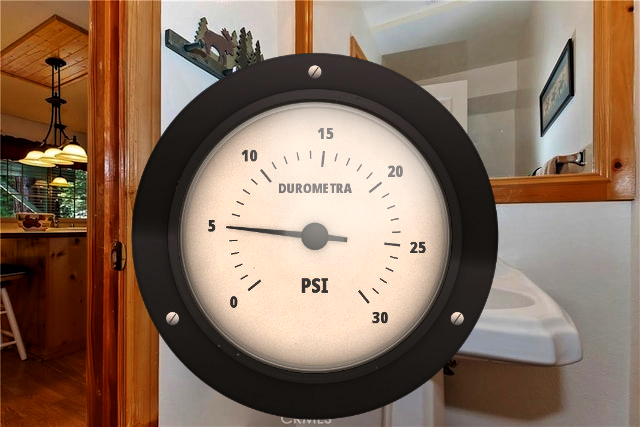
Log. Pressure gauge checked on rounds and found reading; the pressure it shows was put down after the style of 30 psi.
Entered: 5 psi
